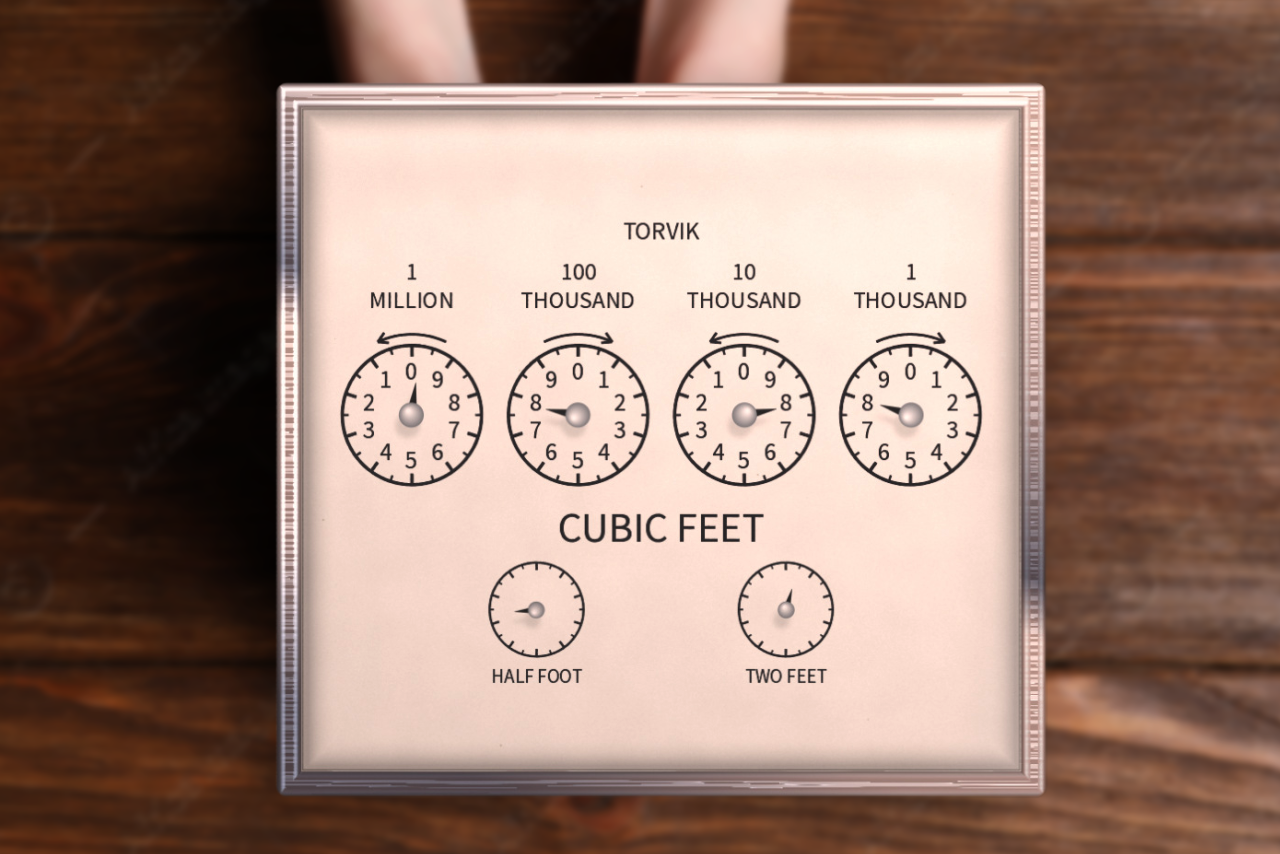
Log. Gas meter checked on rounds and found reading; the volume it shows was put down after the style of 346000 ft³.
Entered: 977800 ft³
